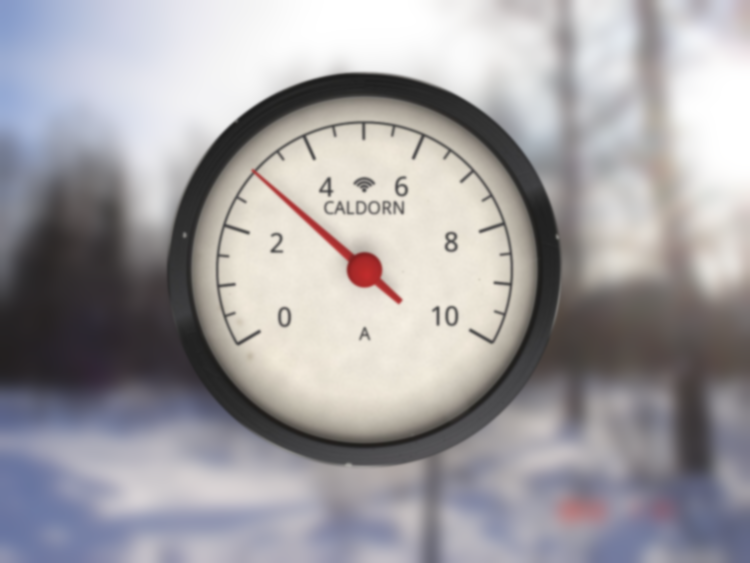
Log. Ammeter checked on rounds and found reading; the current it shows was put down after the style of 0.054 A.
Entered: 3 A
